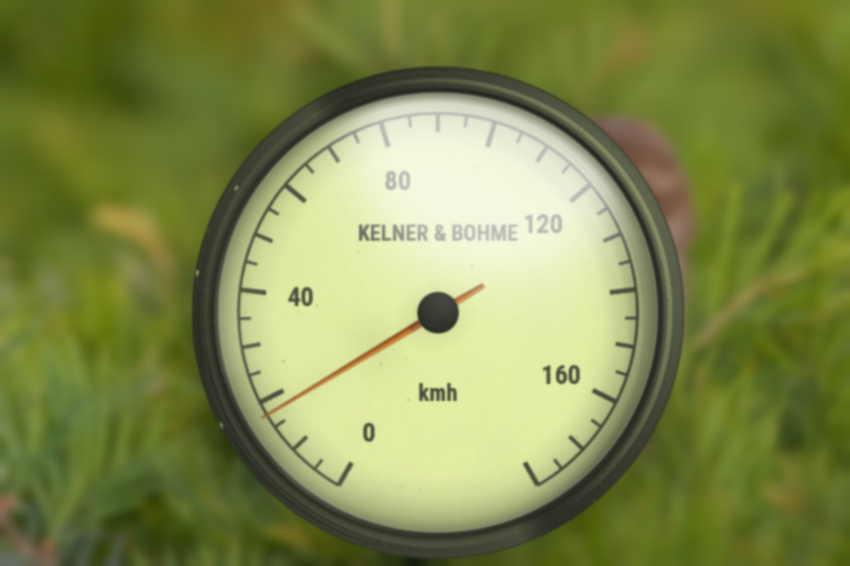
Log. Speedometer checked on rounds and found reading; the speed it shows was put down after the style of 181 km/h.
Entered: 17.5 km/h
